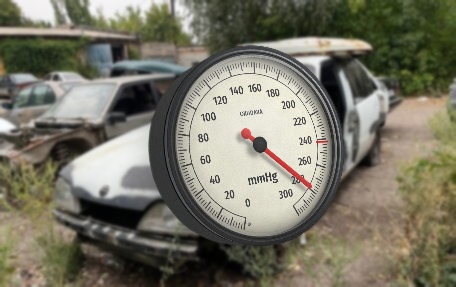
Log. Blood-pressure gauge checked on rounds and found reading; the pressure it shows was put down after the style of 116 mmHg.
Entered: 280 mmHg
